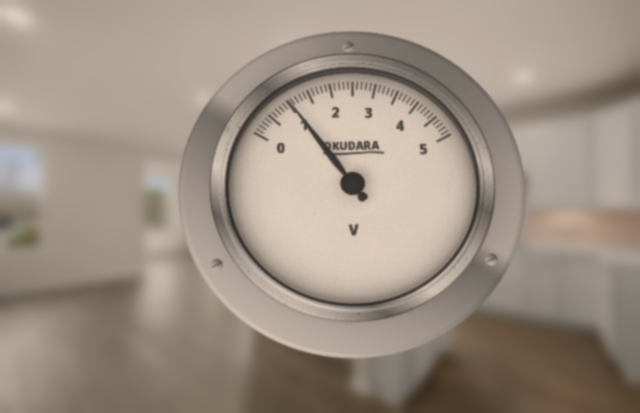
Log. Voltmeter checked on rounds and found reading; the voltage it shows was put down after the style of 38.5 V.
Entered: 1 V
